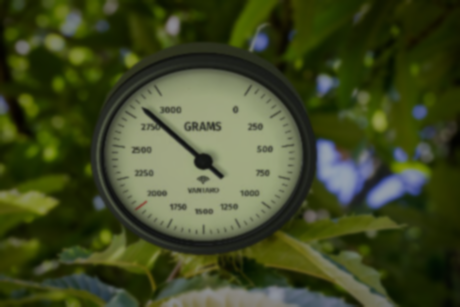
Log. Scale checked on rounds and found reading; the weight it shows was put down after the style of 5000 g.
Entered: 2850 g
